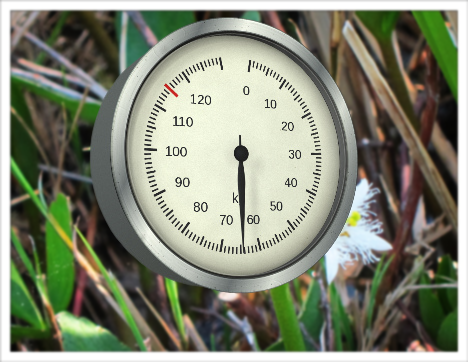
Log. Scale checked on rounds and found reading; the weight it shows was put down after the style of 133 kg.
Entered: 65 kg
